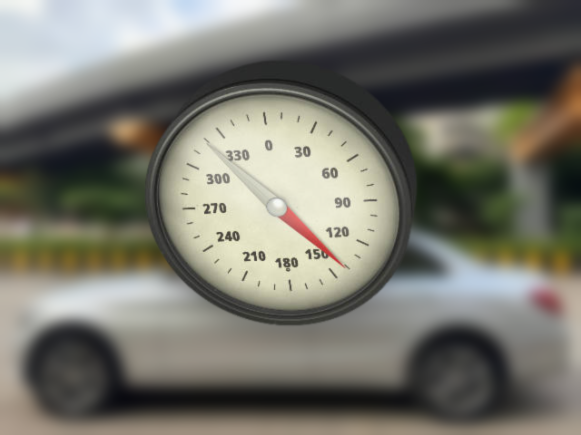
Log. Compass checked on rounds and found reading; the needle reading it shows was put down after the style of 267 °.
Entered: 140 °
